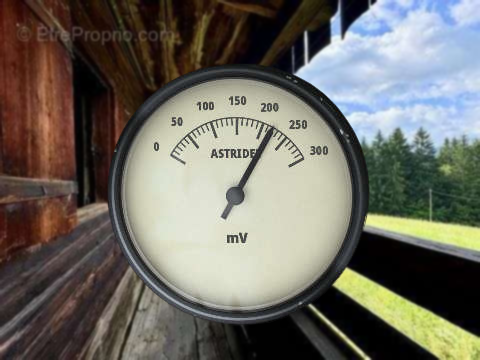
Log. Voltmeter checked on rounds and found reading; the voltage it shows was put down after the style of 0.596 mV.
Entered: 220 mV
